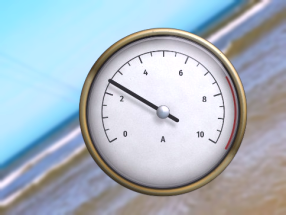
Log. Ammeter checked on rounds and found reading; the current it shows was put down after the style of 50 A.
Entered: 2.5 A
